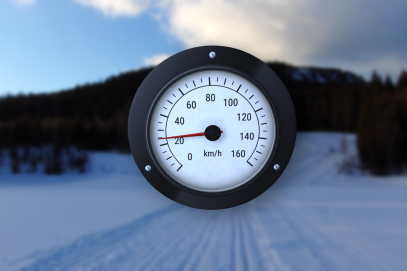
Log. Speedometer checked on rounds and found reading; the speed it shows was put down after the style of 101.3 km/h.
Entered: 25 km/h
